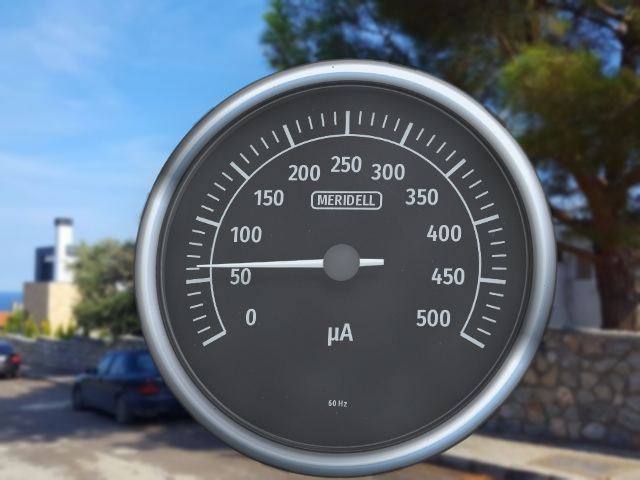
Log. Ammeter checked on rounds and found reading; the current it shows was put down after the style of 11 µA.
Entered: 60 µA
